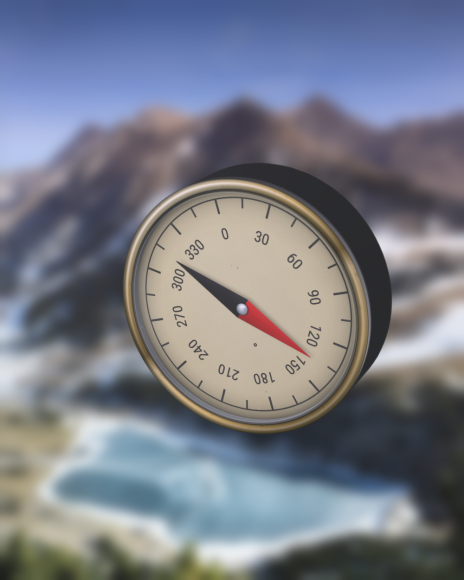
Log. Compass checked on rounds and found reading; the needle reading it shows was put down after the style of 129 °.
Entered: 135 °
